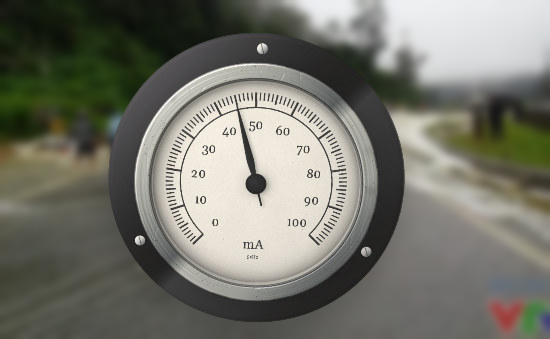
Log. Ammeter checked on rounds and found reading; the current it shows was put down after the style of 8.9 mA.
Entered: 45 mA
